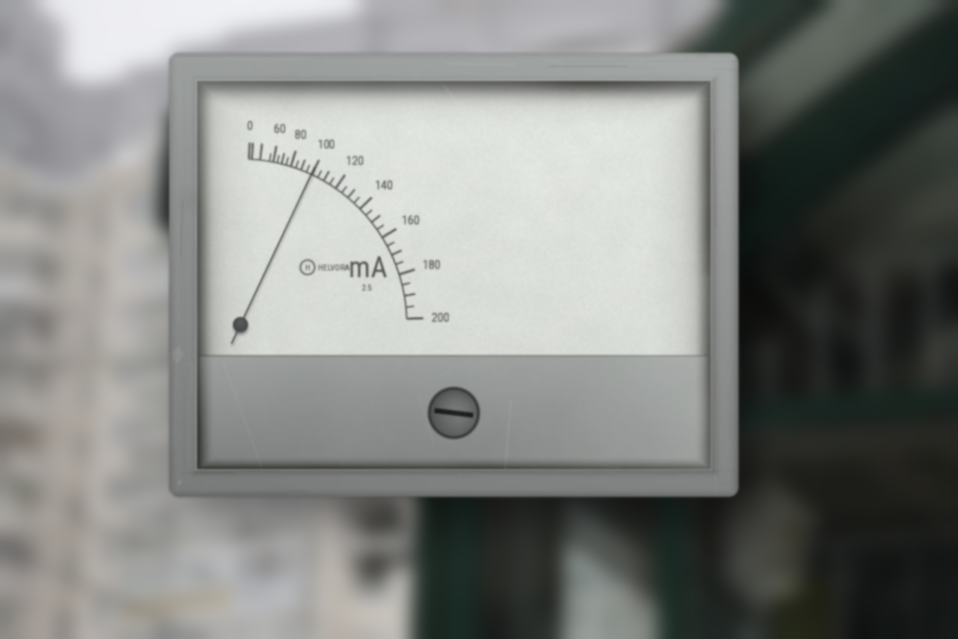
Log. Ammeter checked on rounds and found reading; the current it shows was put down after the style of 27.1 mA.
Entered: 100 mA
